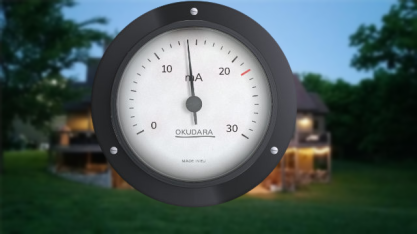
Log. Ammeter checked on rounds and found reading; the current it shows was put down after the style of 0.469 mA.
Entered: 14 mA
